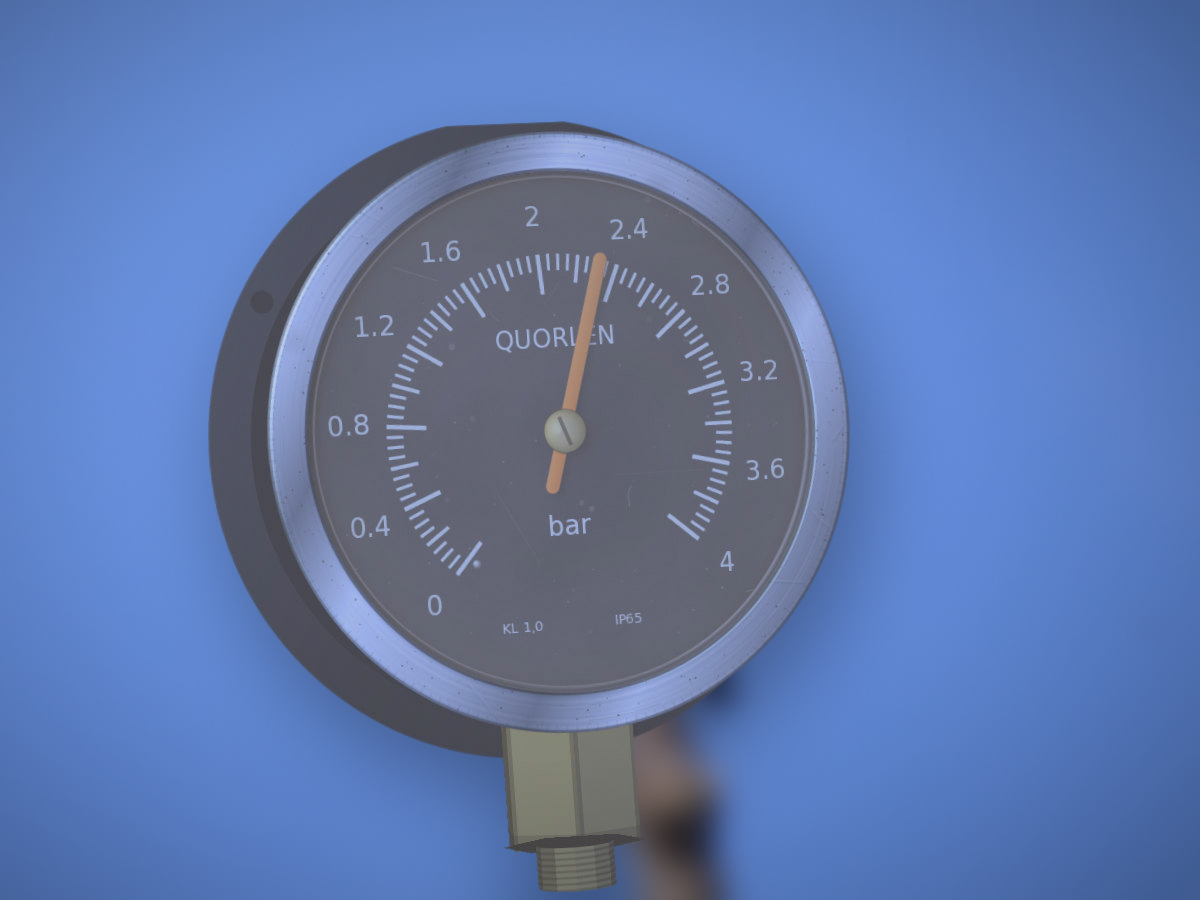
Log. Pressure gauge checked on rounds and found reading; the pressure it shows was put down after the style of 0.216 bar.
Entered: 2.3 bar
